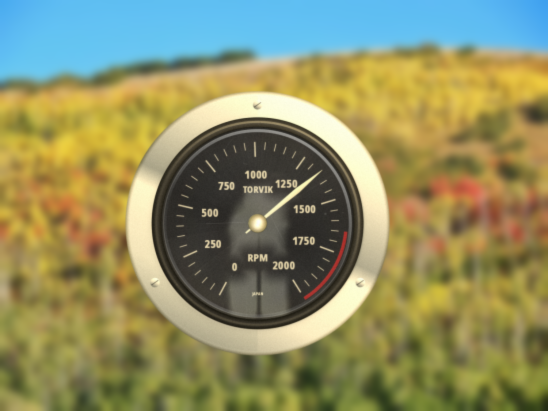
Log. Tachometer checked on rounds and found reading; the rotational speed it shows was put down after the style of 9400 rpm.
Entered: 1350 rpm
